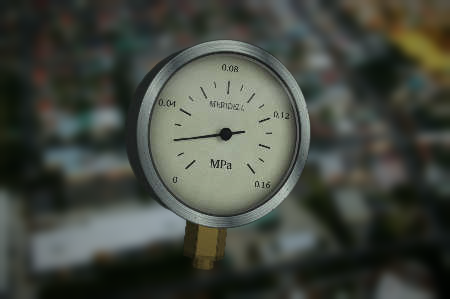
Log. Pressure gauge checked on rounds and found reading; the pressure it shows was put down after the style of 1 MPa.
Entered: 0.02 MPa
